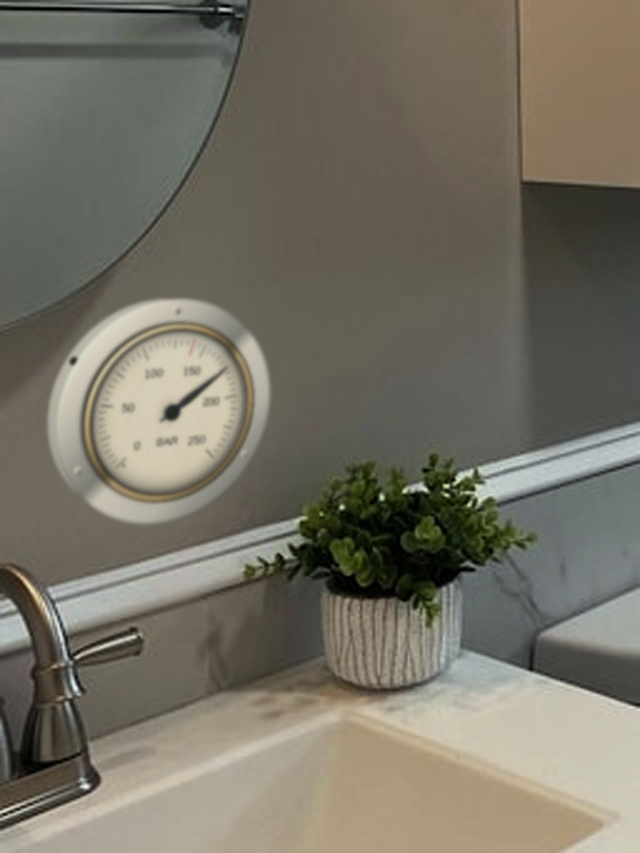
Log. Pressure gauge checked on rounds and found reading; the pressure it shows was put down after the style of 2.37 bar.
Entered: 175 bar
